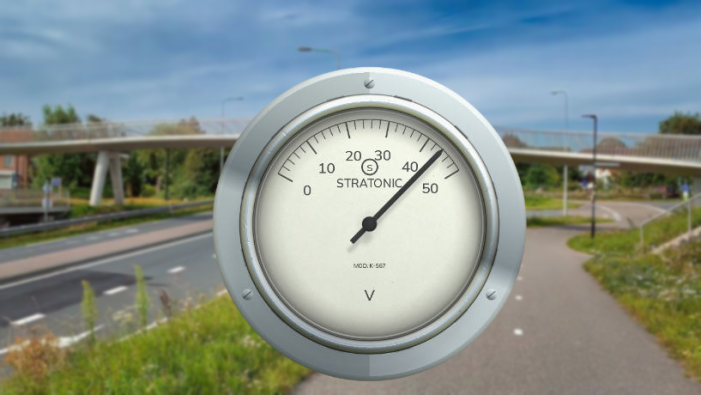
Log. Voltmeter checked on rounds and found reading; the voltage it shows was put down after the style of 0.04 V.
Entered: 44 V
